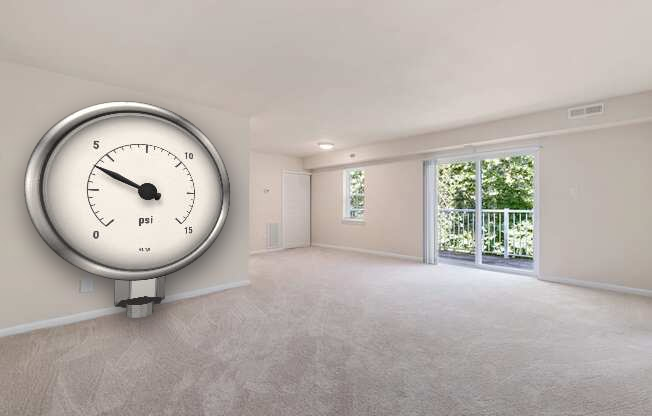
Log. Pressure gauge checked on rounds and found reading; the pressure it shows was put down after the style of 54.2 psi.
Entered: 4 psi
